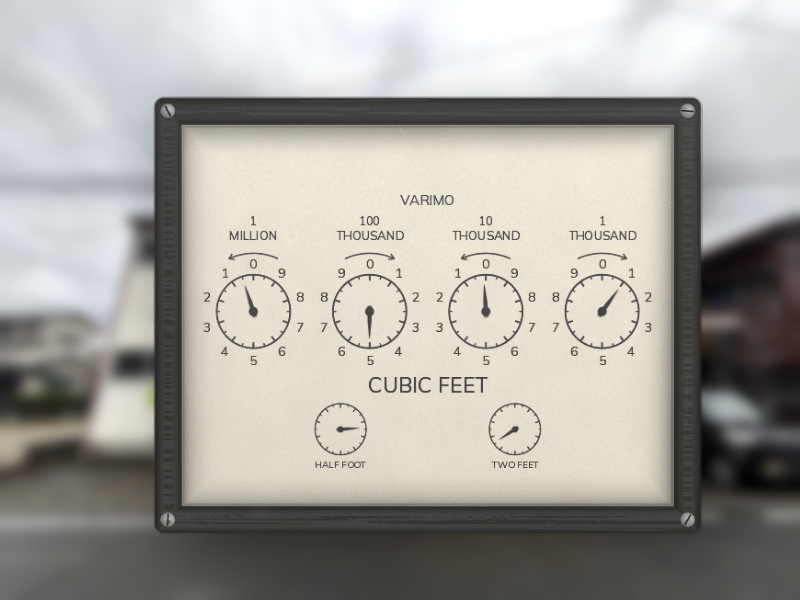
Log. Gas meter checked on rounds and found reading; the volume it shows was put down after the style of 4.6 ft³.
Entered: 50100 ft³
